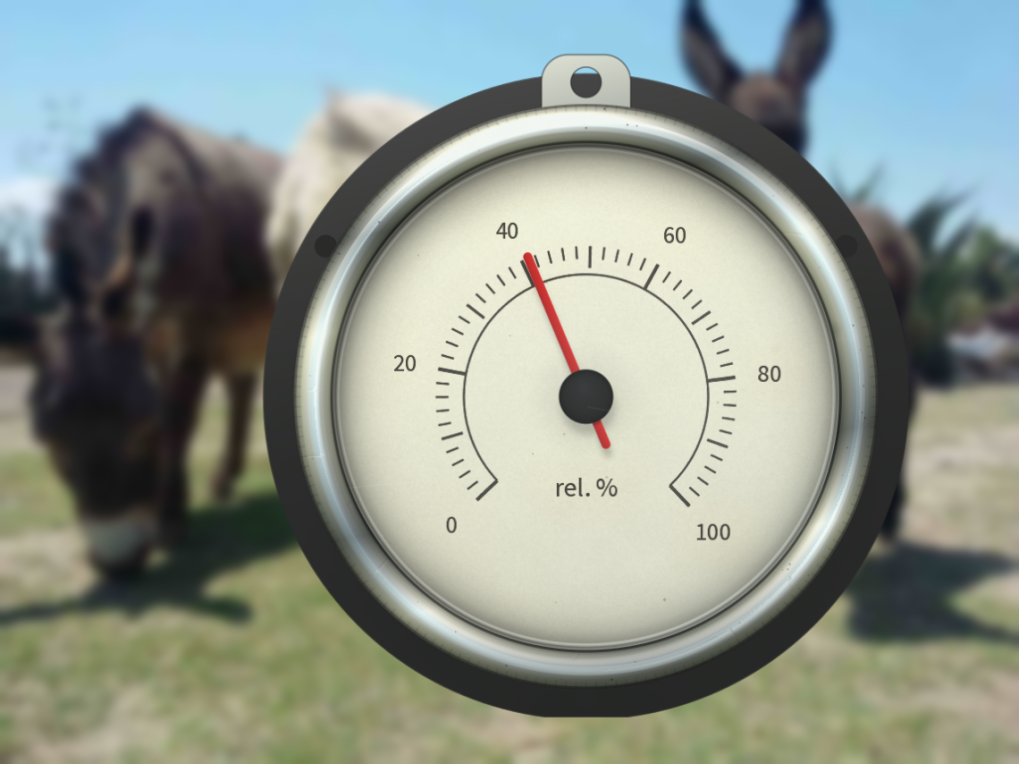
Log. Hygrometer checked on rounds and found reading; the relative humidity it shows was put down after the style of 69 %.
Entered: 41 %
